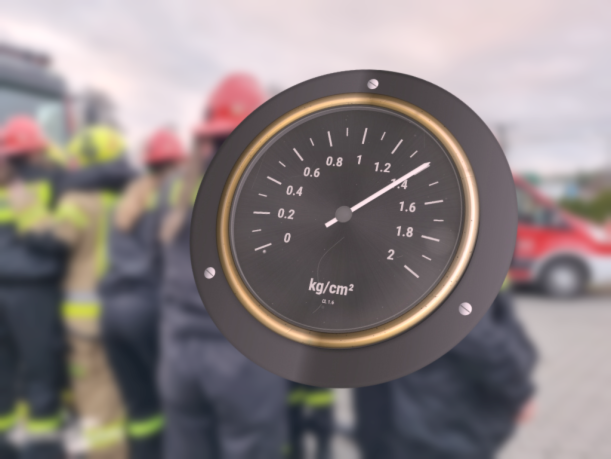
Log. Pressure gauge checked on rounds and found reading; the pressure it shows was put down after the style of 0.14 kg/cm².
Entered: 1.4 kg/cm²
